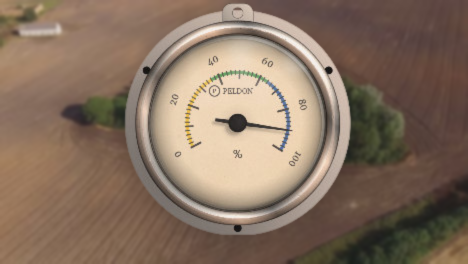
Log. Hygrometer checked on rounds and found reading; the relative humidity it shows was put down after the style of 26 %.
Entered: 90 %
